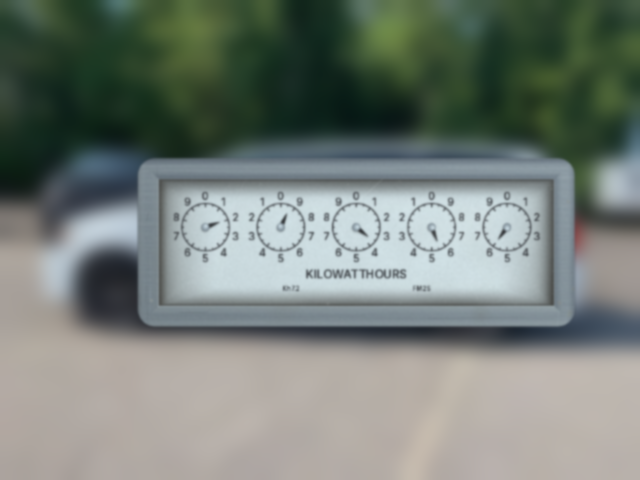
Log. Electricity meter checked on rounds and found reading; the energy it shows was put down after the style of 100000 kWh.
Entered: 19356 kWh
